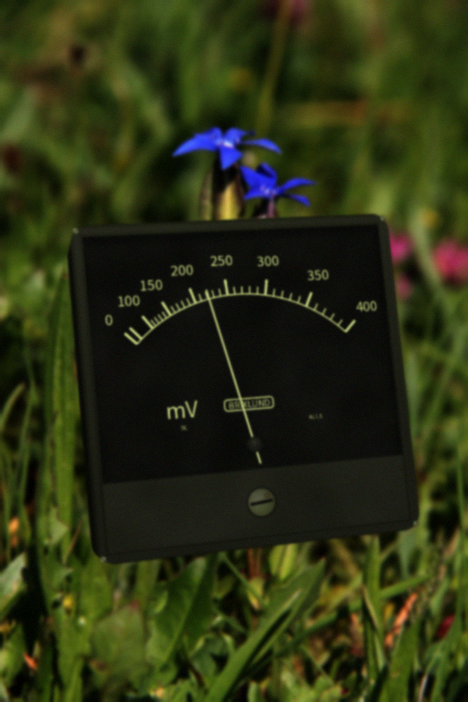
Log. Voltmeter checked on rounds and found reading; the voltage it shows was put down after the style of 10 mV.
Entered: 220 mV
